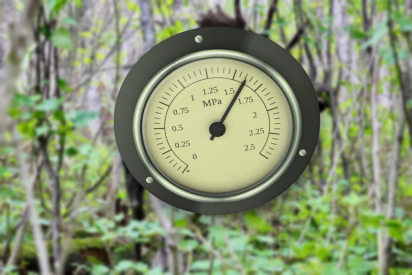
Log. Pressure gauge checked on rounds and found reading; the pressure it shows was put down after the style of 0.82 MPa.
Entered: 1.6 MPa
